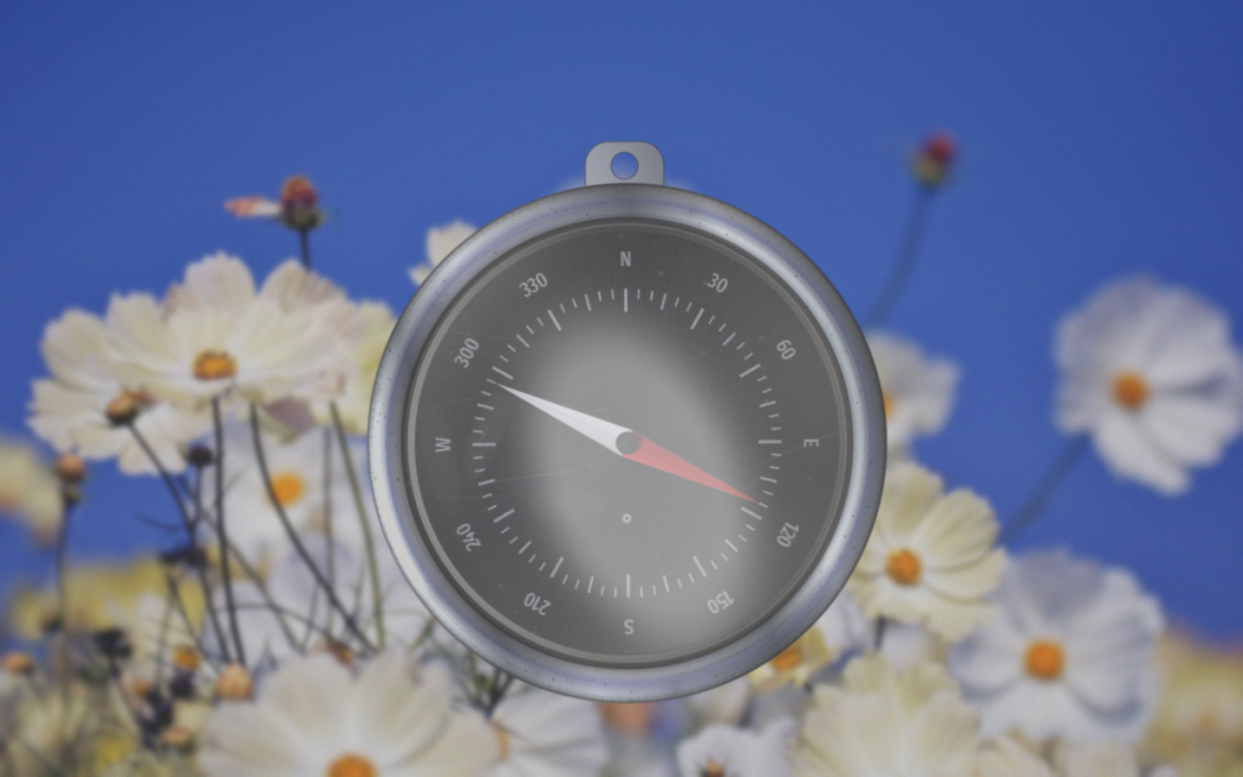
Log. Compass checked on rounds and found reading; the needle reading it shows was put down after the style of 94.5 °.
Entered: 115 °
